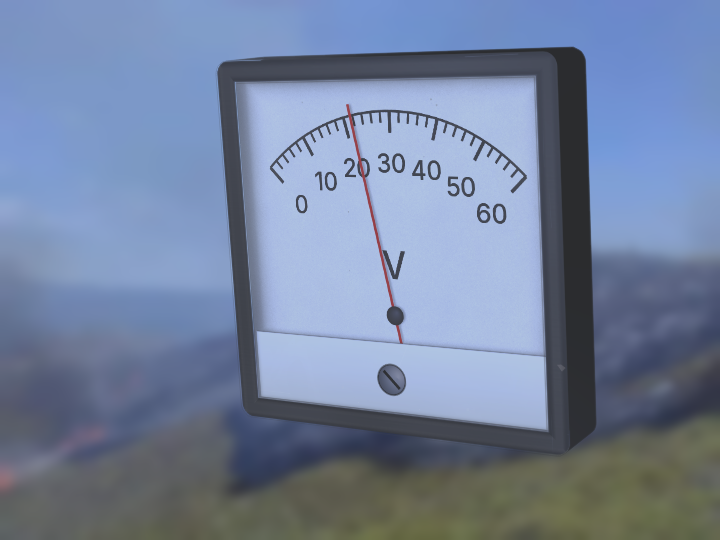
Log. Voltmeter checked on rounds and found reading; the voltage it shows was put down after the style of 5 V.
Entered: 22 V
